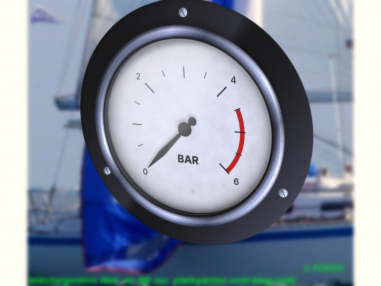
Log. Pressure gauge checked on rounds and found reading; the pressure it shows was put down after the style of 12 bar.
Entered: 0 bar
